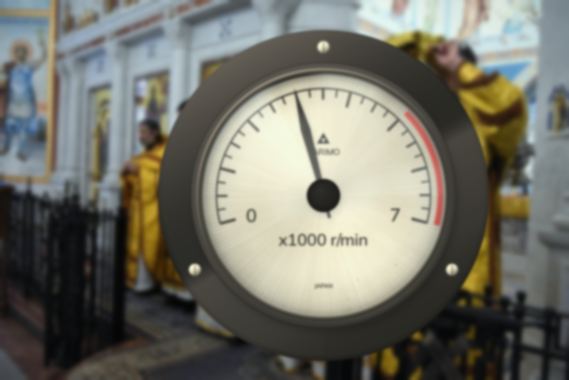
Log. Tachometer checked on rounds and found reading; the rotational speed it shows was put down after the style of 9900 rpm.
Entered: 3000 rpm
